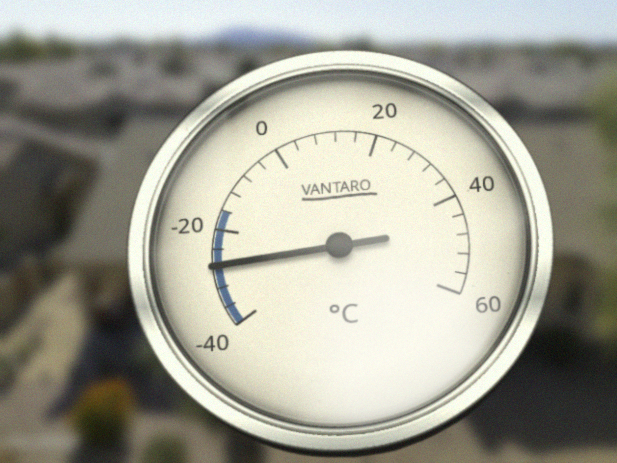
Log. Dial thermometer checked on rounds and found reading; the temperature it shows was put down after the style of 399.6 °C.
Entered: -28 °C
